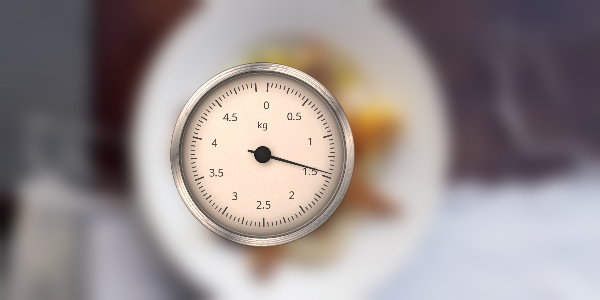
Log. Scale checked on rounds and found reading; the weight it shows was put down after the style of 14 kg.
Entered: 1.45 kg
